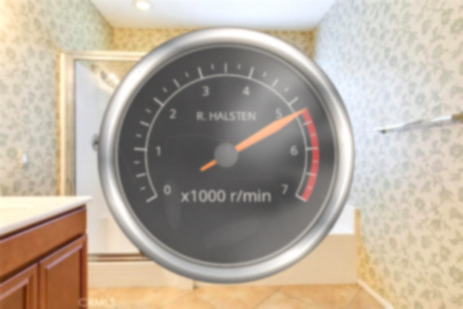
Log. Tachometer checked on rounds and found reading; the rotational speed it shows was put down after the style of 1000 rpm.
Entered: 5250 rpm
